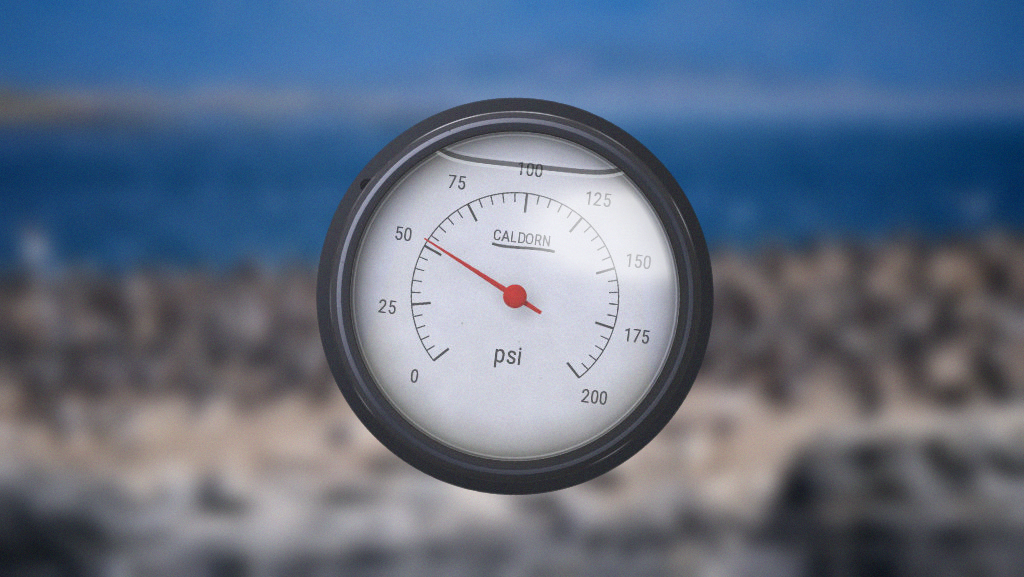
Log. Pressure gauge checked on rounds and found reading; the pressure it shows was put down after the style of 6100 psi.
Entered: 52.5 psi
